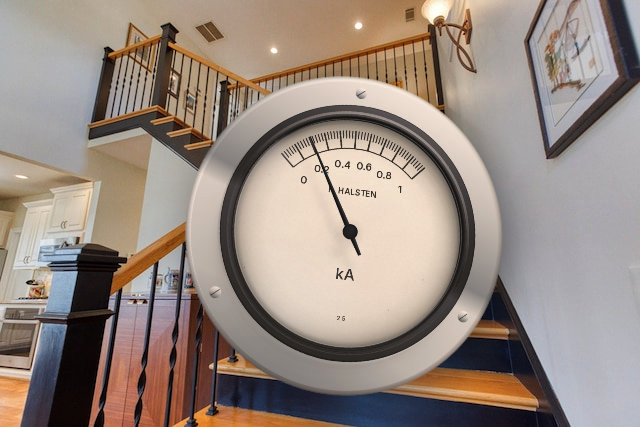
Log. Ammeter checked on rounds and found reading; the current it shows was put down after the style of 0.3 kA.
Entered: 0.2 kA
